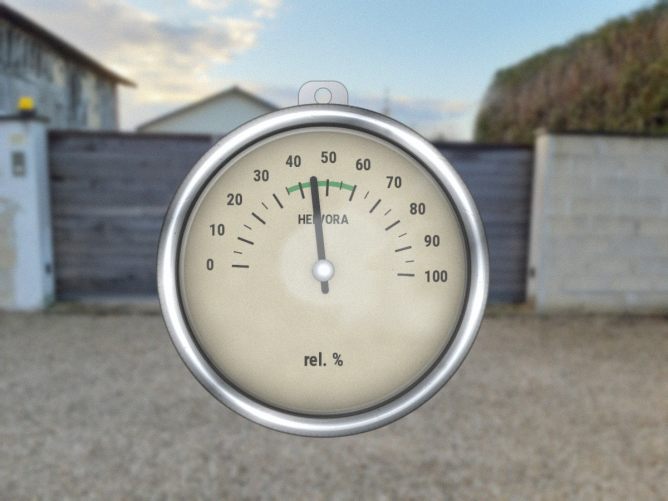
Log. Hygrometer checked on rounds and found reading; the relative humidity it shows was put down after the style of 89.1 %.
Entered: 45 %
